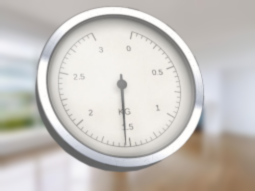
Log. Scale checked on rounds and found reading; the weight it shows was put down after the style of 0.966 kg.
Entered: 1.55 kg
